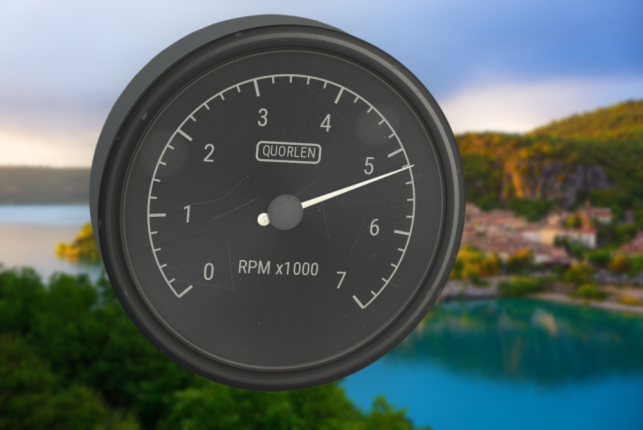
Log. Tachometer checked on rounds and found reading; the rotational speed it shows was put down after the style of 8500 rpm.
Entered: 5200 rpm
